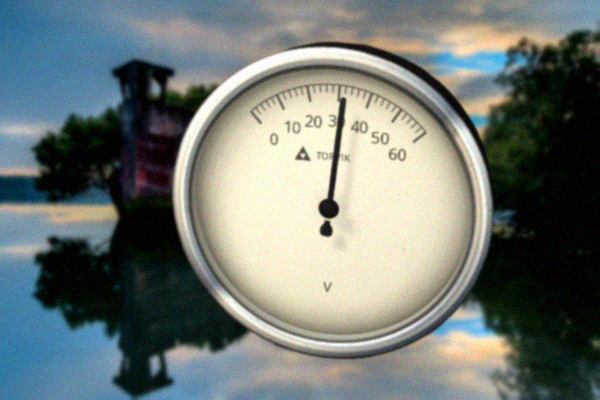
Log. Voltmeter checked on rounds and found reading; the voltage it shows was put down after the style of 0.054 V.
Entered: 32 V
